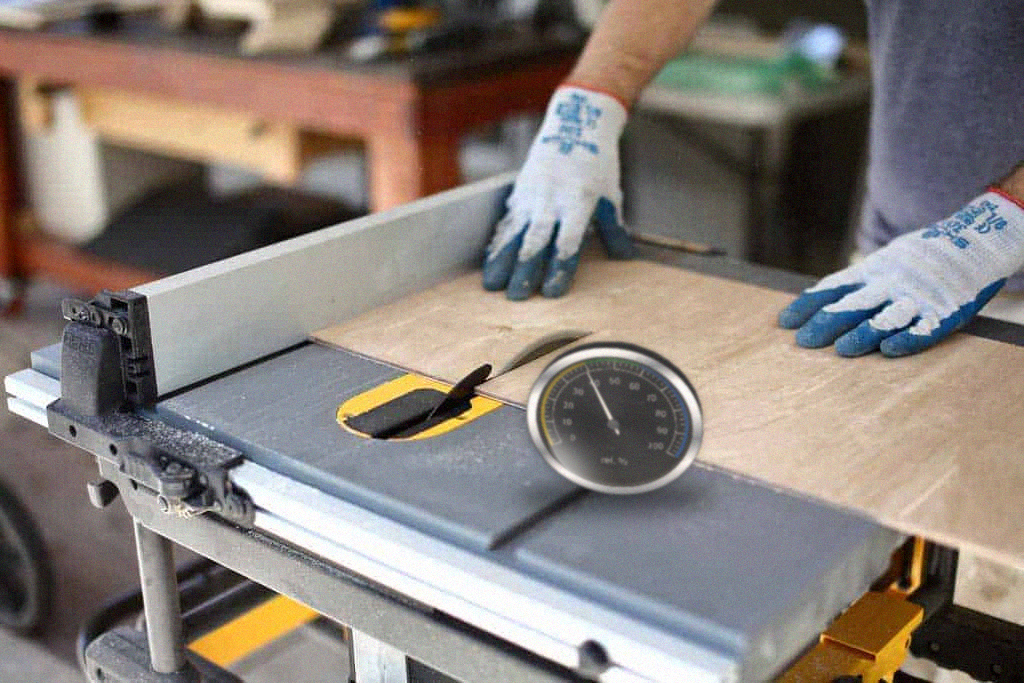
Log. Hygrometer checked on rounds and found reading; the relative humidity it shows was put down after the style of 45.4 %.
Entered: 40 %
